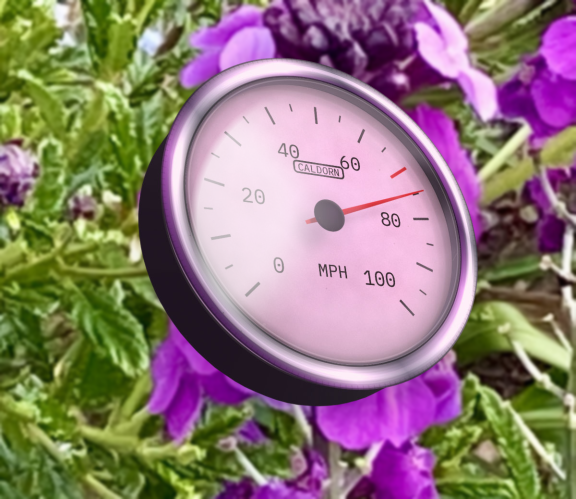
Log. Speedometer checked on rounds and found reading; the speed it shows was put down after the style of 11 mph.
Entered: 75 mph
